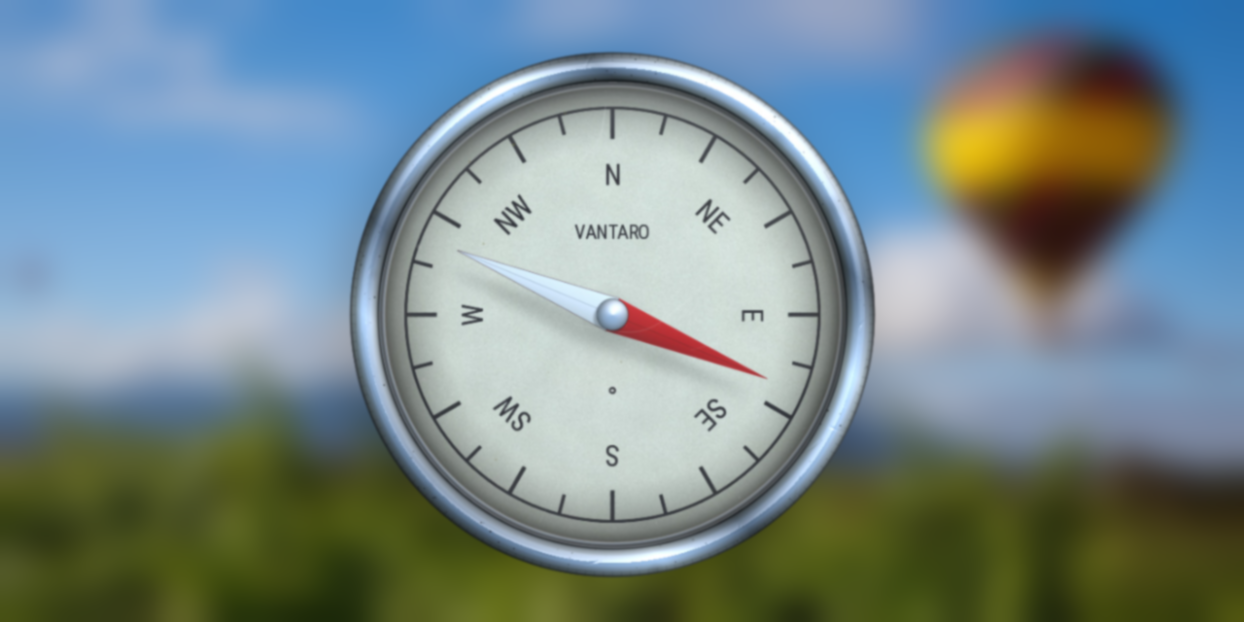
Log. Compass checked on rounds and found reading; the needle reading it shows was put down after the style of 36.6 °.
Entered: 112.5 °
